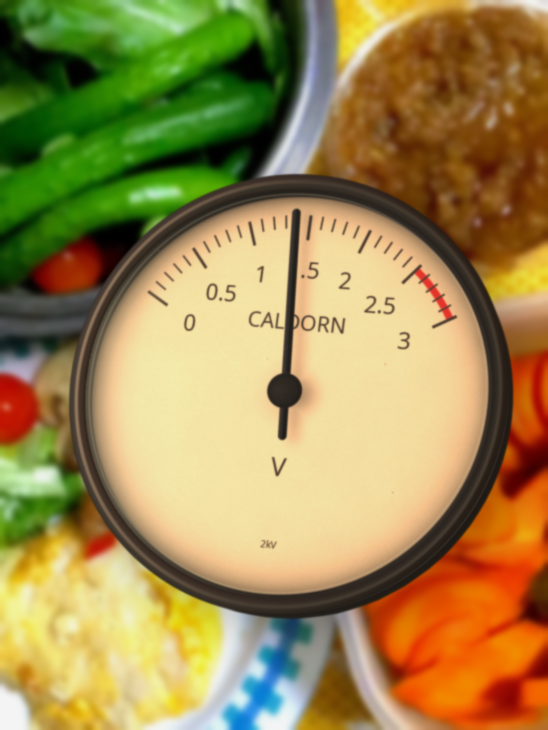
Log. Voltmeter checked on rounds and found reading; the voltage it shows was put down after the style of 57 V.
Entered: 1.4 V
